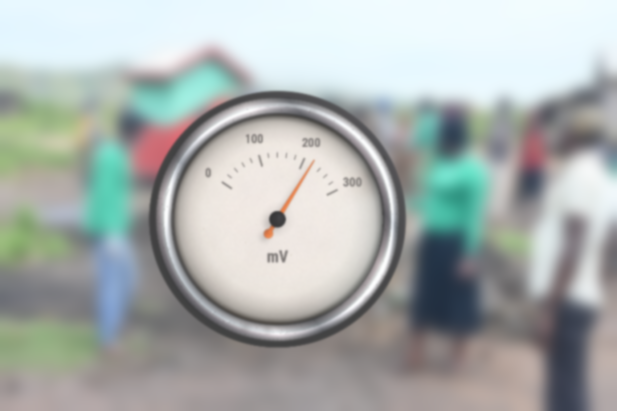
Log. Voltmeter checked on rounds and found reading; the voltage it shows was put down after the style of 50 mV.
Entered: 220 mV
